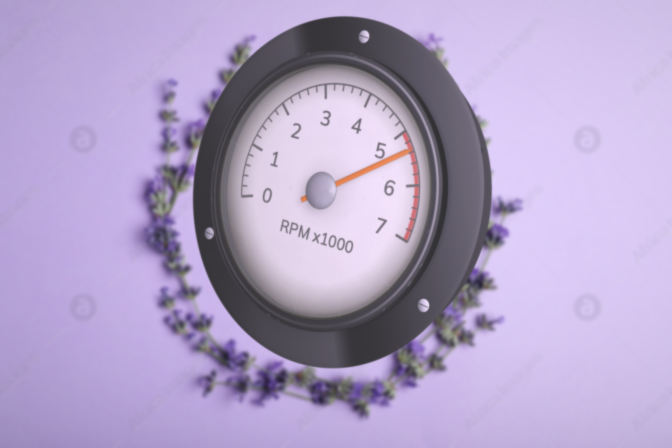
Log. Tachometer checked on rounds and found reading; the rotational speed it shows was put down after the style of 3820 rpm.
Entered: 5400 rpm
